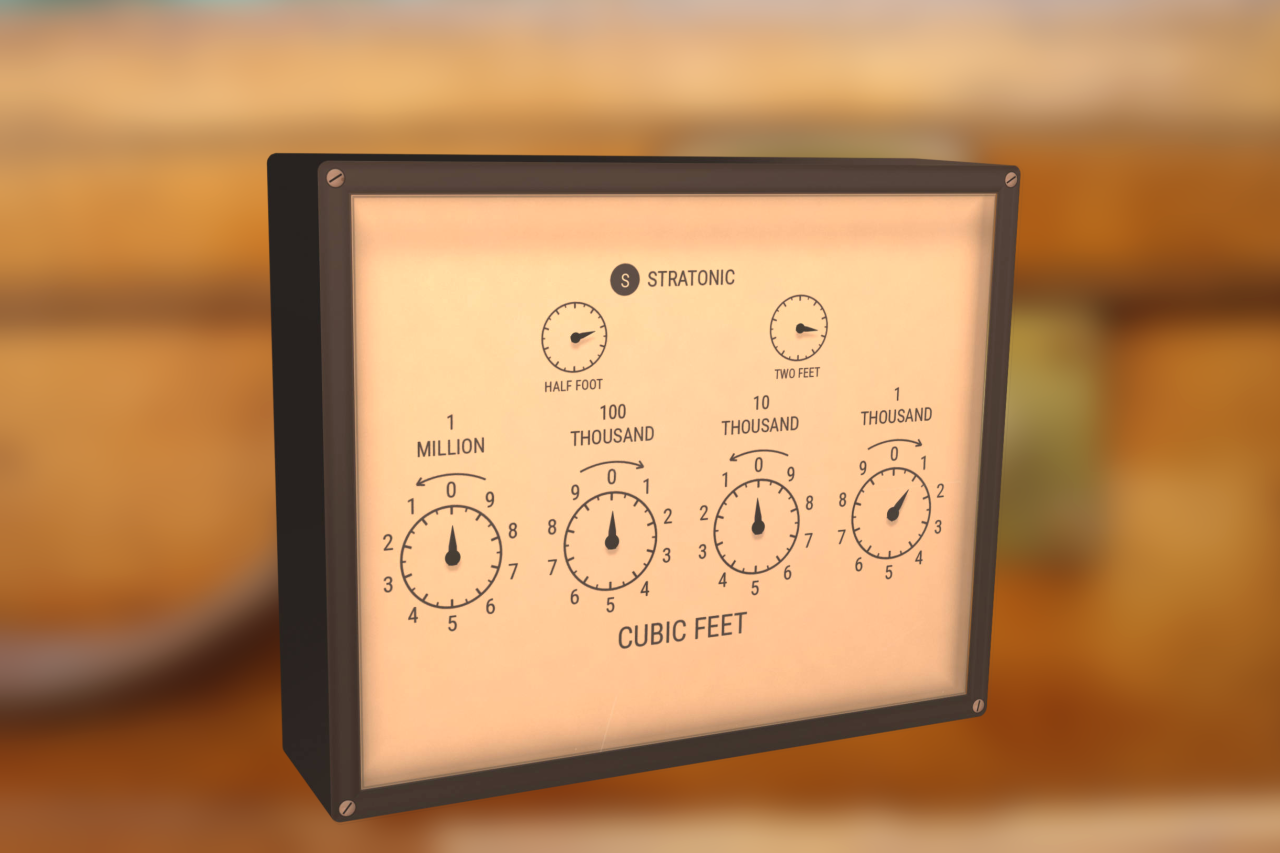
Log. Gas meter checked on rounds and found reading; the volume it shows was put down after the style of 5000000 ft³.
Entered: 100 ft³
